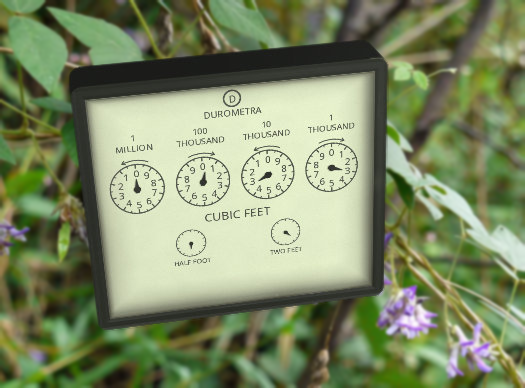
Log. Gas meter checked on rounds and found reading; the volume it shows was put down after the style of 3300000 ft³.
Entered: 3300 ft³
